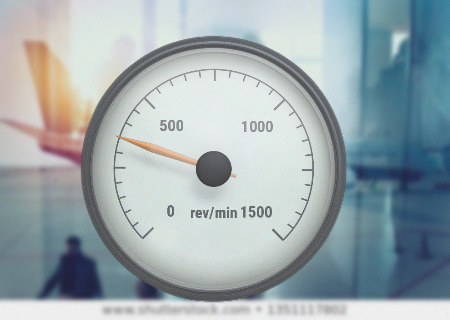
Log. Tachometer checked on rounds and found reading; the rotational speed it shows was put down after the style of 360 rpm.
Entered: 350 rpm
